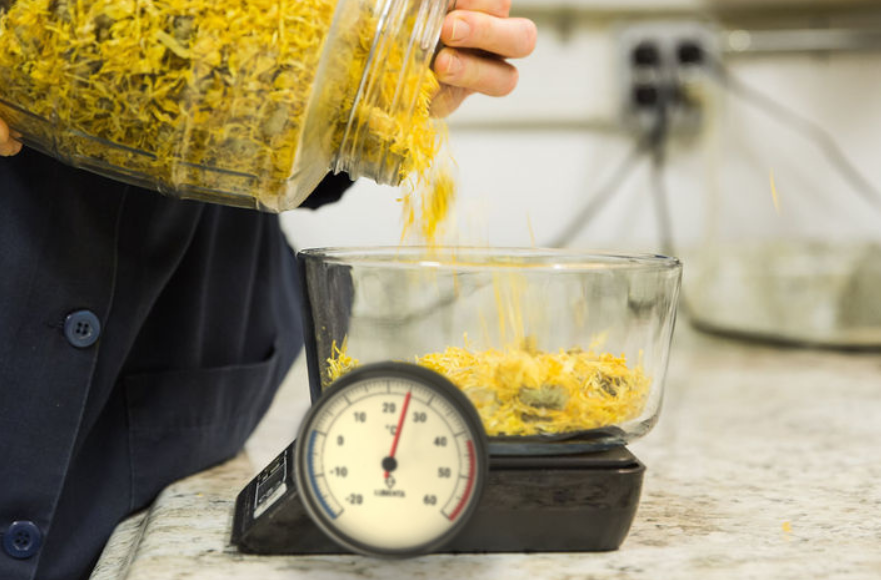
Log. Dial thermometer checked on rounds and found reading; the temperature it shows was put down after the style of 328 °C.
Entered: 25 °C
